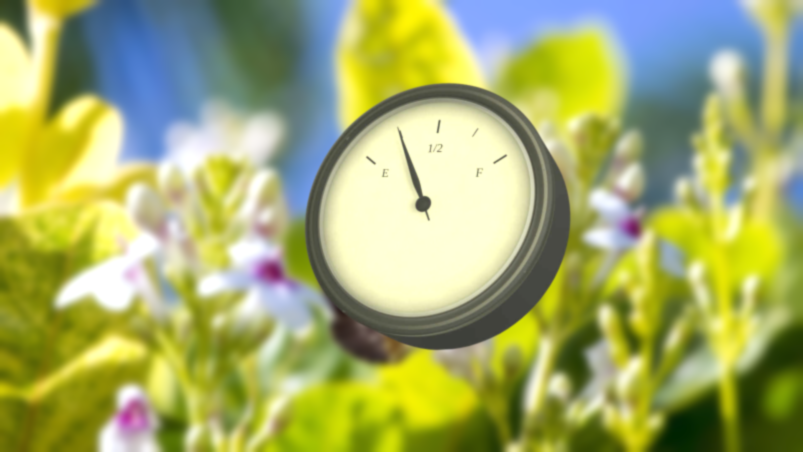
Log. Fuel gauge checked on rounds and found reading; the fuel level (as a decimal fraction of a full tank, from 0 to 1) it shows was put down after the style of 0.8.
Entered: 0.25
